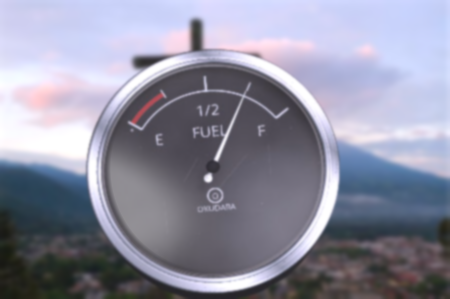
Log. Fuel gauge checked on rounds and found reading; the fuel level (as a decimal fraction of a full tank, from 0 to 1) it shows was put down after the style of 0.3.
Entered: 0.75
